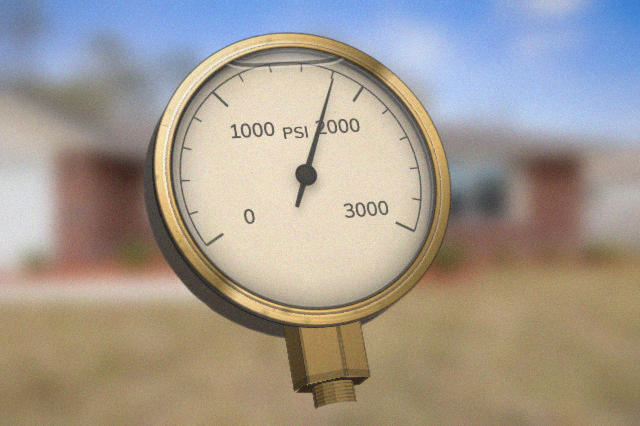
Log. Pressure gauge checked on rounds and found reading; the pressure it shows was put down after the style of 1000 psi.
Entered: 1800 psi
